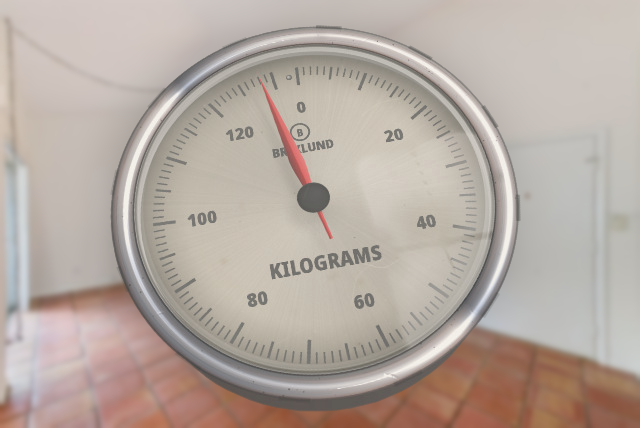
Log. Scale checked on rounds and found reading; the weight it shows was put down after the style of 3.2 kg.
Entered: 128 kg
